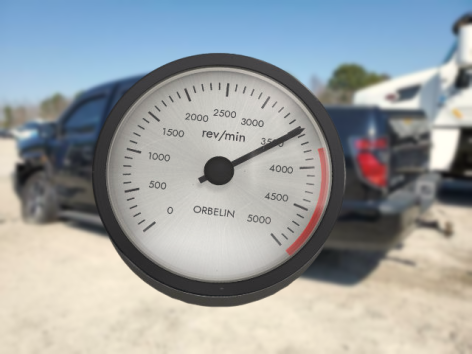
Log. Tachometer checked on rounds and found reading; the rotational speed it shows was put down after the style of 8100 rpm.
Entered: 3550 rpm
